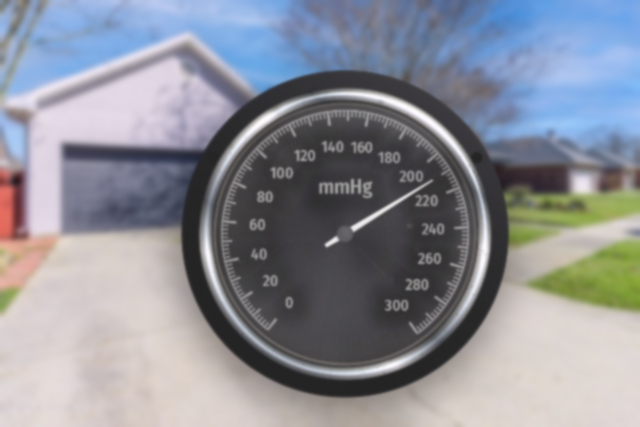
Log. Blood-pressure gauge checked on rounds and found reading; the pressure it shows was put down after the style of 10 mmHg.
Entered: 210 mmHg
